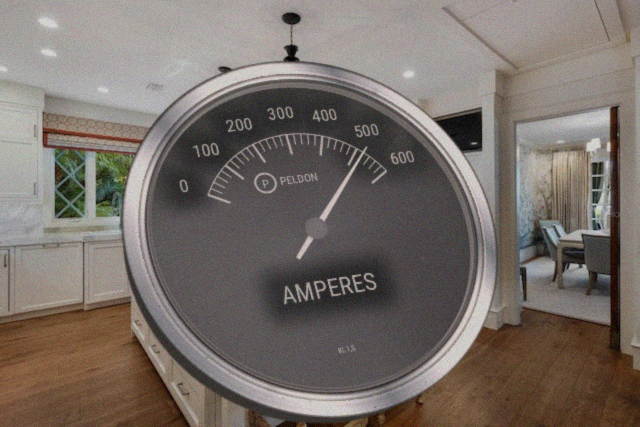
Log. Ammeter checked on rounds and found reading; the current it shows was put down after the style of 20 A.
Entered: 520 A
